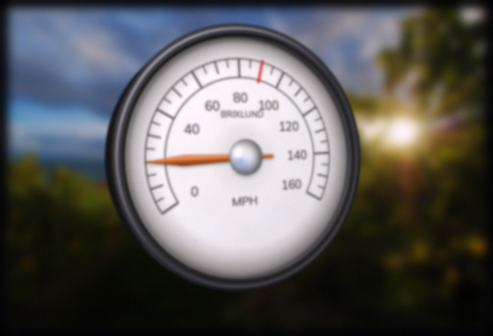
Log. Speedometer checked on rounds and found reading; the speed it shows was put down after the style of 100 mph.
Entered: 20 mph
